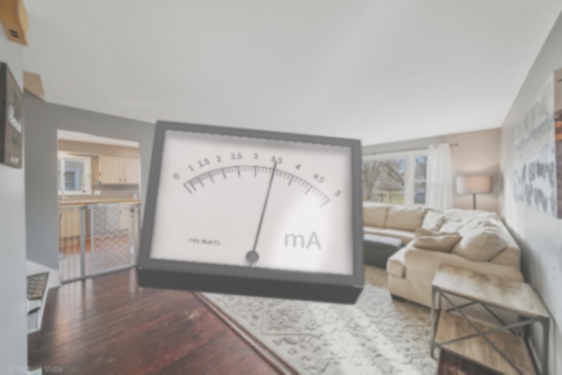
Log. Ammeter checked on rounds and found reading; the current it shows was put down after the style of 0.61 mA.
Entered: 3.5 mA
